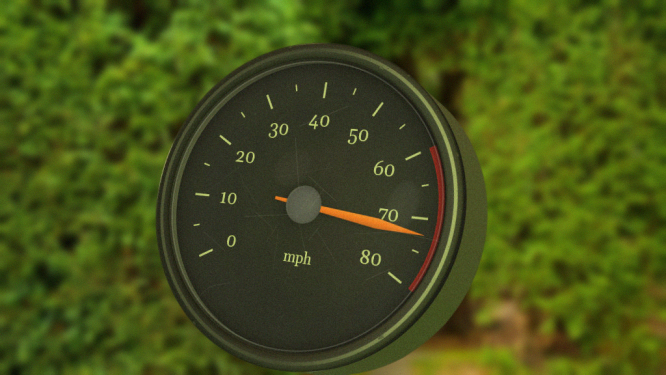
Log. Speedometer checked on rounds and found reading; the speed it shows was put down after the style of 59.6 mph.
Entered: 72.5 mph
